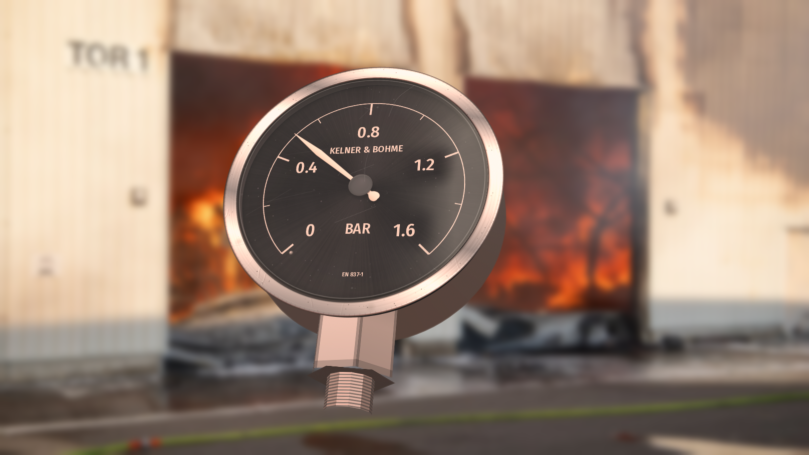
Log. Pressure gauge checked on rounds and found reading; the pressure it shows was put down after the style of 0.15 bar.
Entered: 0.5 bar
